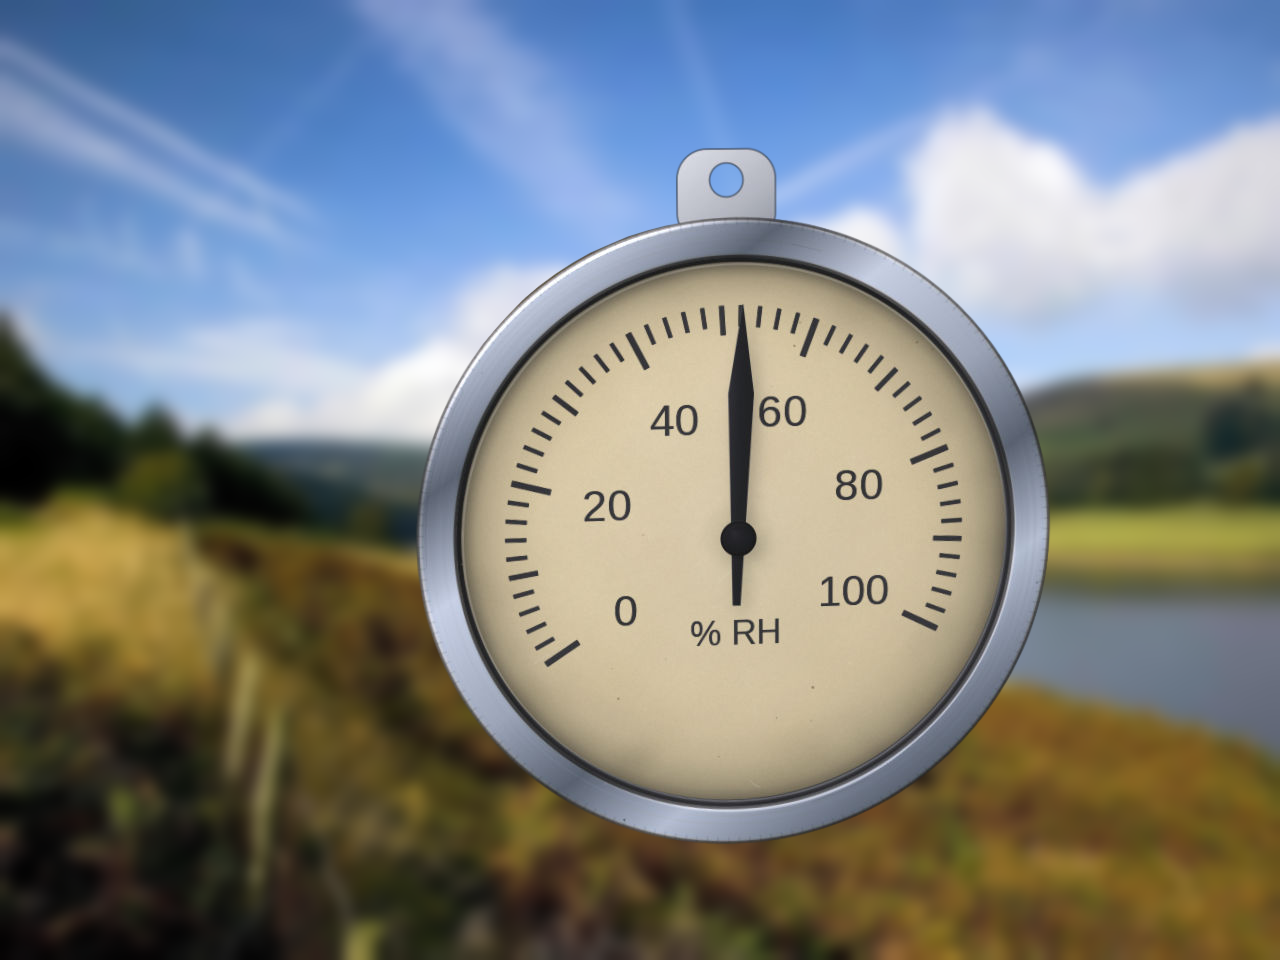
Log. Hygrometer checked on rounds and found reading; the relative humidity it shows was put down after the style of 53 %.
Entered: 52 %
